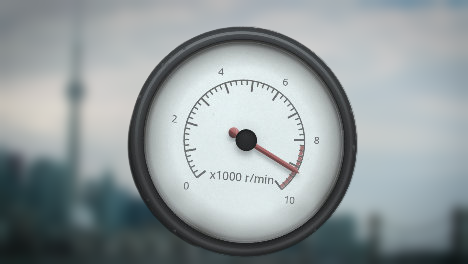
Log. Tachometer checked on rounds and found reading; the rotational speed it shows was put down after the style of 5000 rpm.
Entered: 9200 rpm
